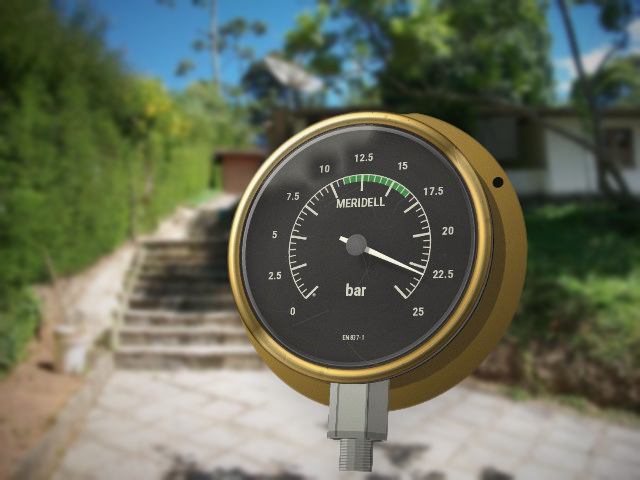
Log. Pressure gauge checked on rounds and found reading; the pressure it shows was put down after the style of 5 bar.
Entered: 23 bar
